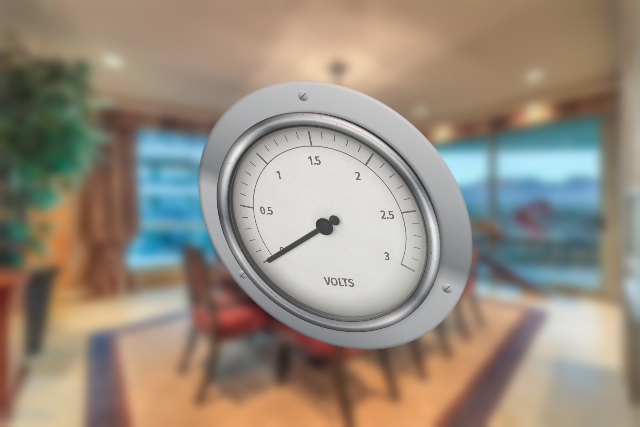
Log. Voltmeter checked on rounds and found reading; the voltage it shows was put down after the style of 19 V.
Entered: 0 V
